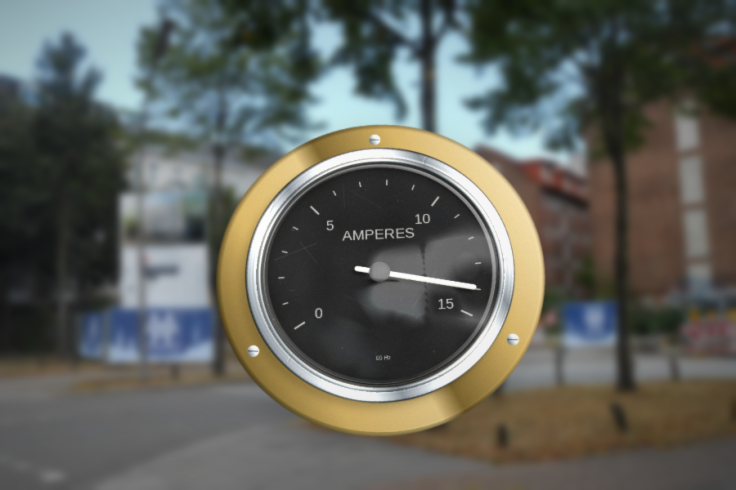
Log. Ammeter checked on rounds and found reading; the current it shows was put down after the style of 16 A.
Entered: 14 A
